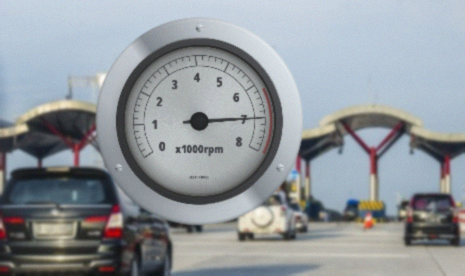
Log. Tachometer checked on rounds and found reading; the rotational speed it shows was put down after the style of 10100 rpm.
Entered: 7000 rpm
